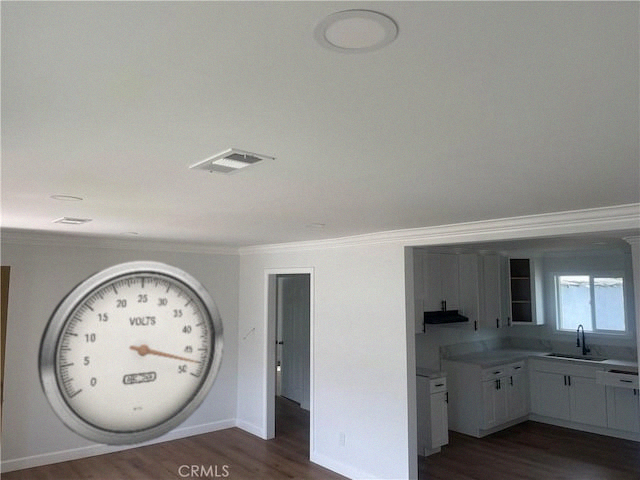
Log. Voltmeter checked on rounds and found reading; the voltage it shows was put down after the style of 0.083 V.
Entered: 47.5 V
